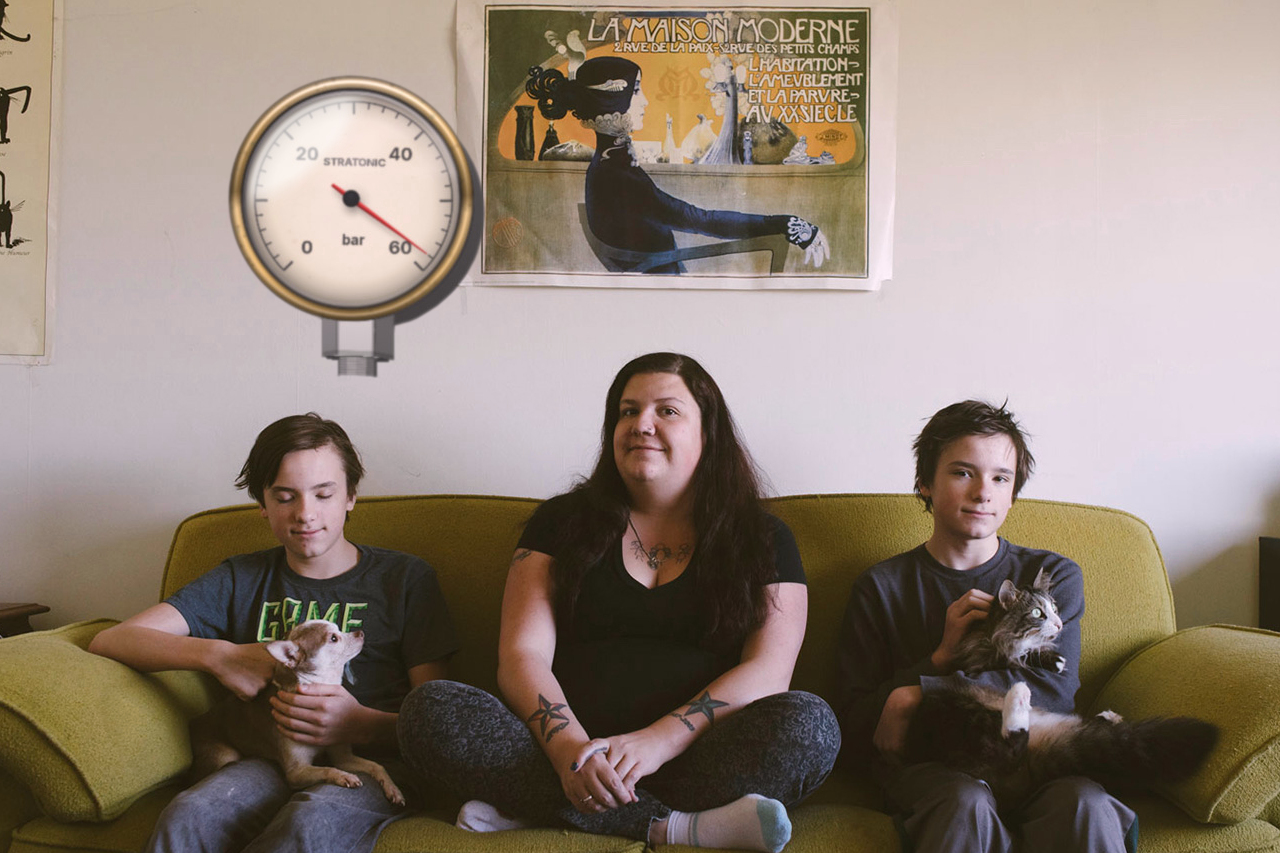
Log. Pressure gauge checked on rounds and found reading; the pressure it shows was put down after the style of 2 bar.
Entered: 58 bar
